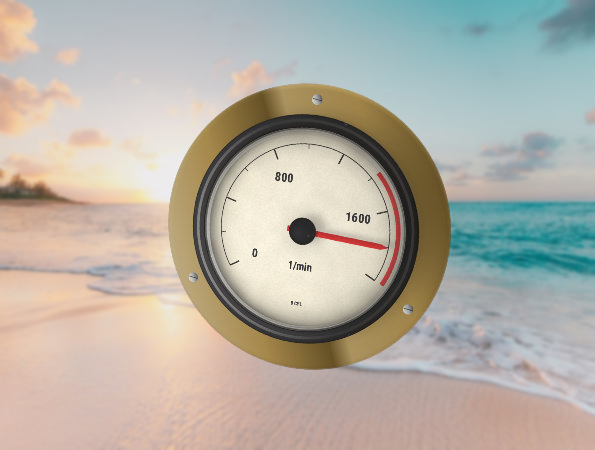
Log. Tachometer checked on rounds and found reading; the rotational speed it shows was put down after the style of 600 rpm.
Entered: 1800 rpm
